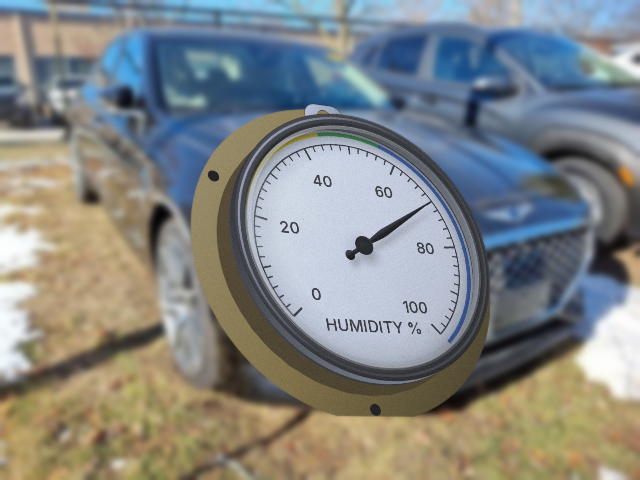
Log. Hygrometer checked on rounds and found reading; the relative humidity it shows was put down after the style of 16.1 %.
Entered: 70 %
